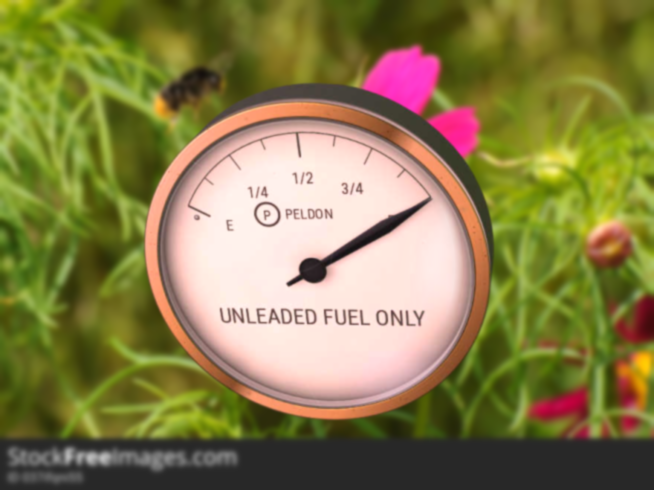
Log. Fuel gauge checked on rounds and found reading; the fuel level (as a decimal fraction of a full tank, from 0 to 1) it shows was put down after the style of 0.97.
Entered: 1
